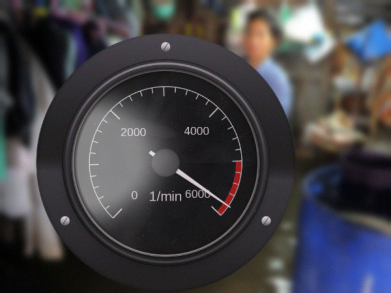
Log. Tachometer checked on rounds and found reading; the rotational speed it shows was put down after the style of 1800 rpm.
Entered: 5800 rpm
